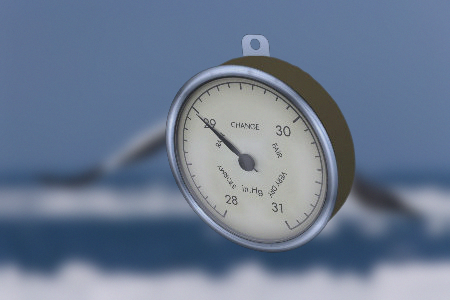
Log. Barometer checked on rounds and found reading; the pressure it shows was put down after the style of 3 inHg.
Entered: 29 inHg
